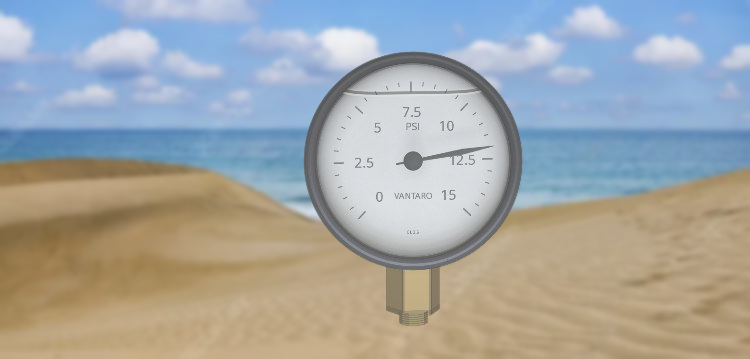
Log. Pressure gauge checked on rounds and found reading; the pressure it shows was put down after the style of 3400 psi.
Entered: 12 psi
